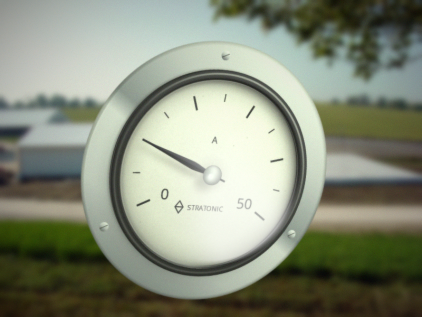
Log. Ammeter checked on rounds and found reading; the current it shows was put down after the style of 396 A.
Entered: 10 A
